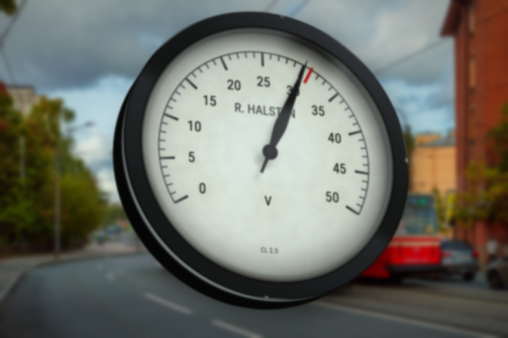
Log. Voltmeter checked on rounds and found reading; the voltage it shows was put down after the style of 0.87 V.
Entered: 30 V
